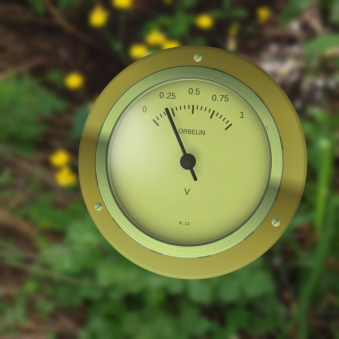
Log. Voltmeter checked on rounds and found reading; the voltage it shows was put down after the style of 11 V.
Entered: 0.2 V
